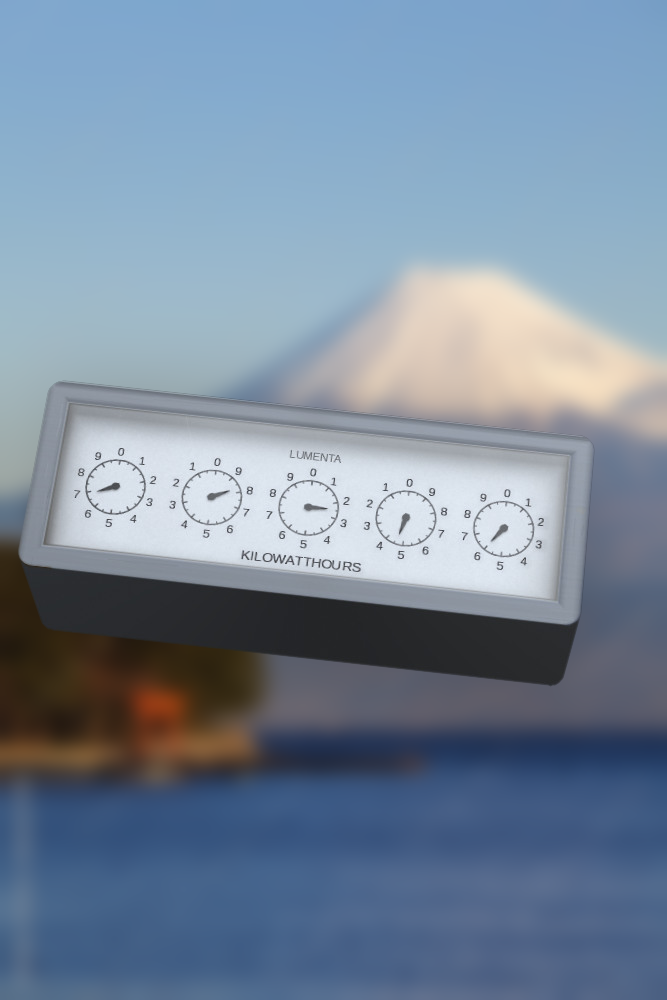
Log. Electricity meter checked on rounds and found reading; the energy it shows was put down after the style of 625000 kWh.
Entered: 68246 kWh
